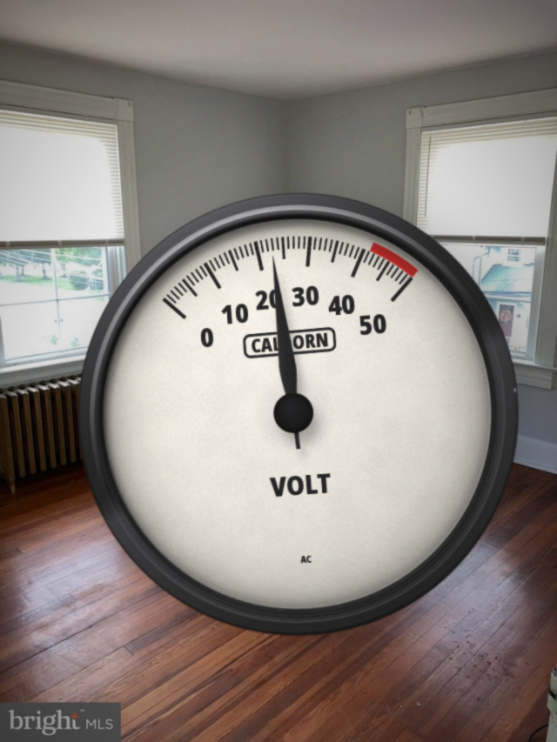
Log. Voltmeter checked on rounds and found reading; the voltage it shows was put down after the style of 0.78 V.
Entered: 23 V
